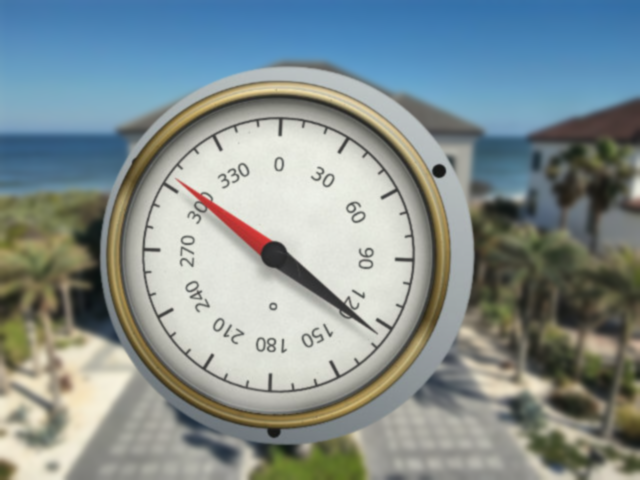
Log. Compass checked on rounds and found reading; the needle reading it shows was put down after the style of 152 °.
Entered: 305 °
